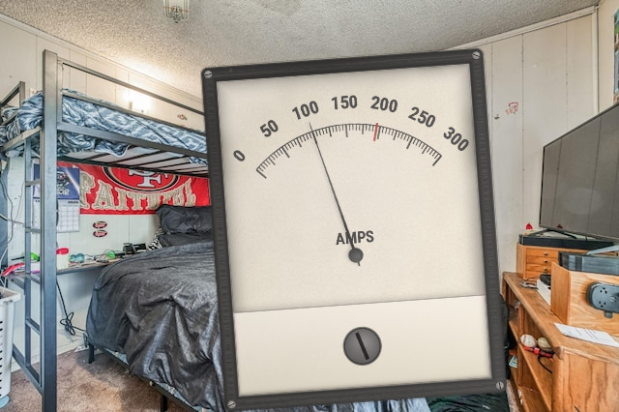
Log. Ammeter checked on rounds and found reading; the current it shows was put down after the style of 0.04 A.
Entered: 100 A
